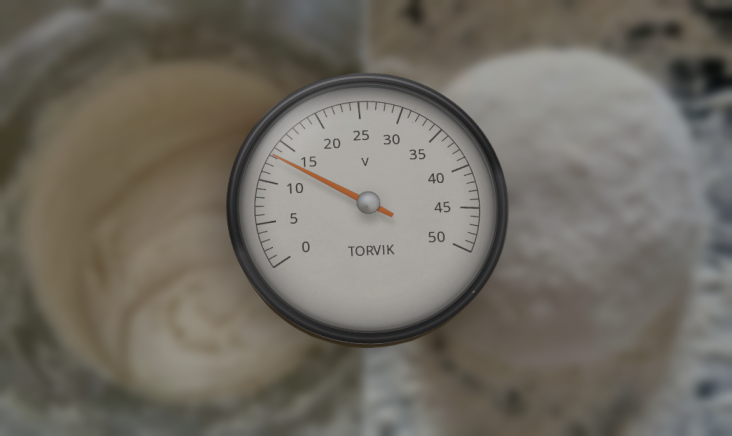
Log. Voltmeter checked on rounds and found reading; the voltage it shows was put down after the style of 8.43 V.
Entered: 13 V
